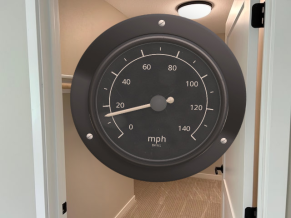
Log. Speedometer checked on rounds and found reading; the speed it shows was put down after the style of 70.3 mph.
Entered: 15 mph
